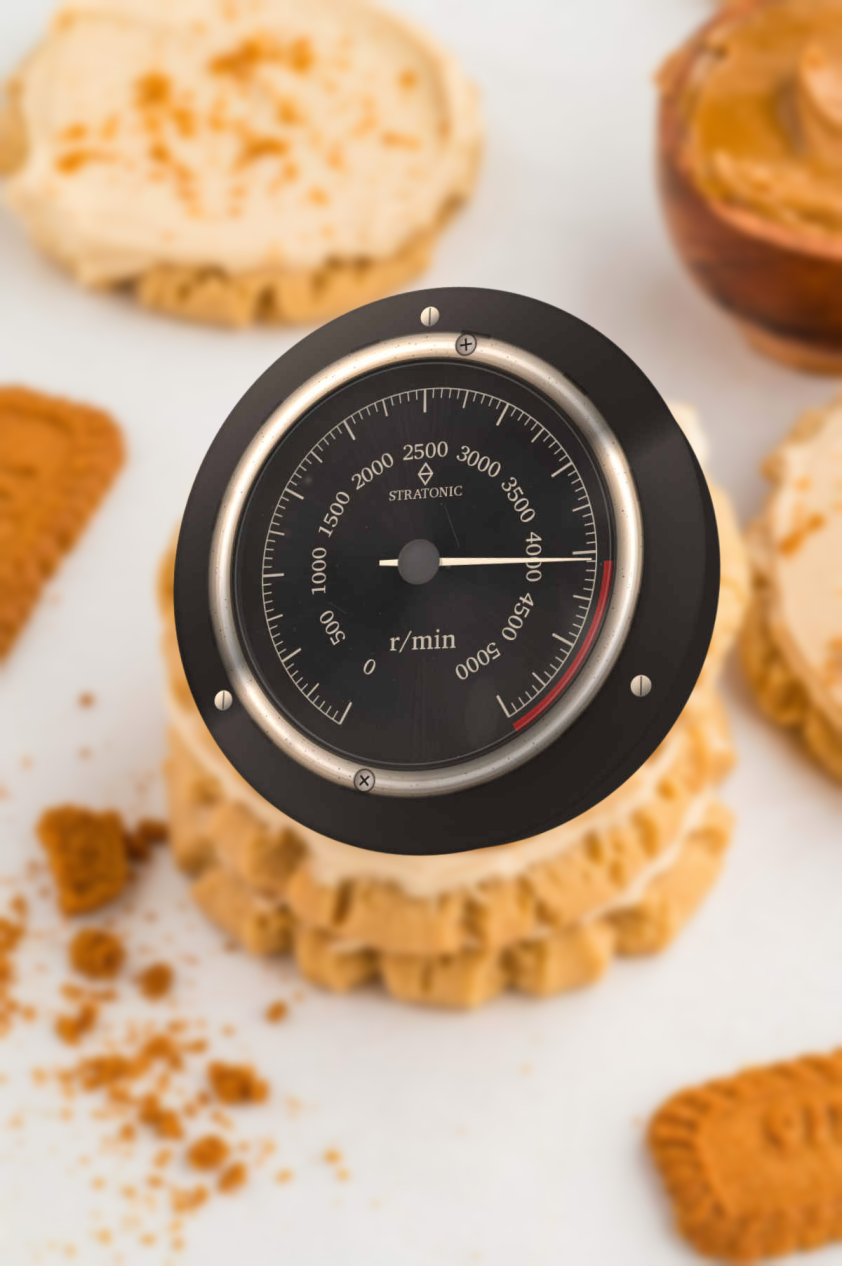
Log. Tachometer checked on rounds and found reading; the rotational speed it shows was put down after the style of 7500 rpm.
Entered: 4050 rpm
